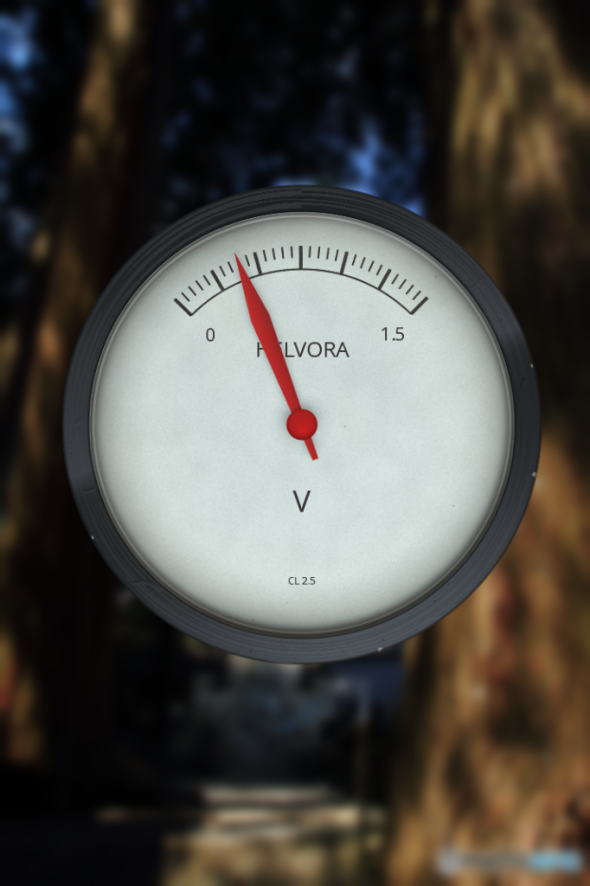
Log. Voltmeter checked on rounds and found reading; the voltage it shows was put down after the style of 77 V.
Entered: 0.4 V
